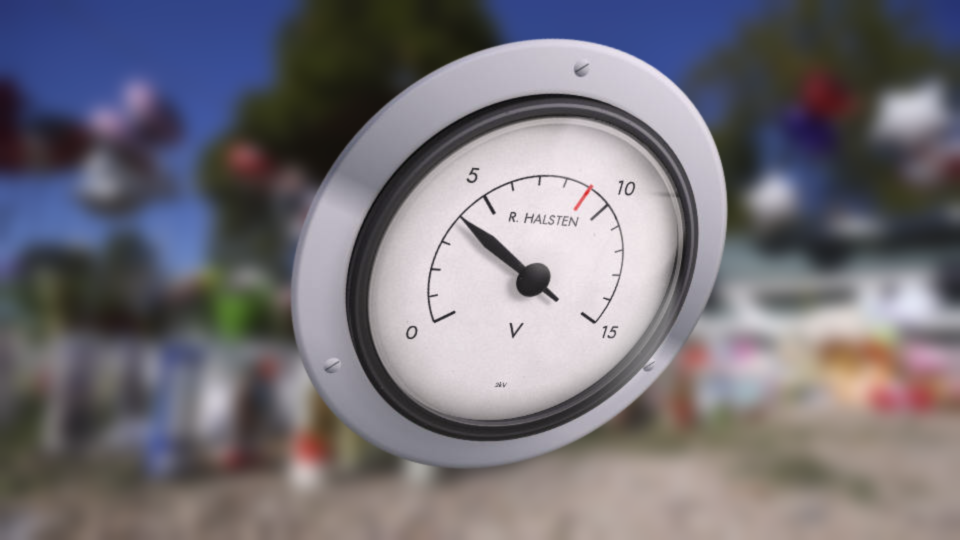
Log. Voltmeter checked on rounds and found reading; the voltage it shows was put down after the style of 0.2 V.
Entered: 4 V
